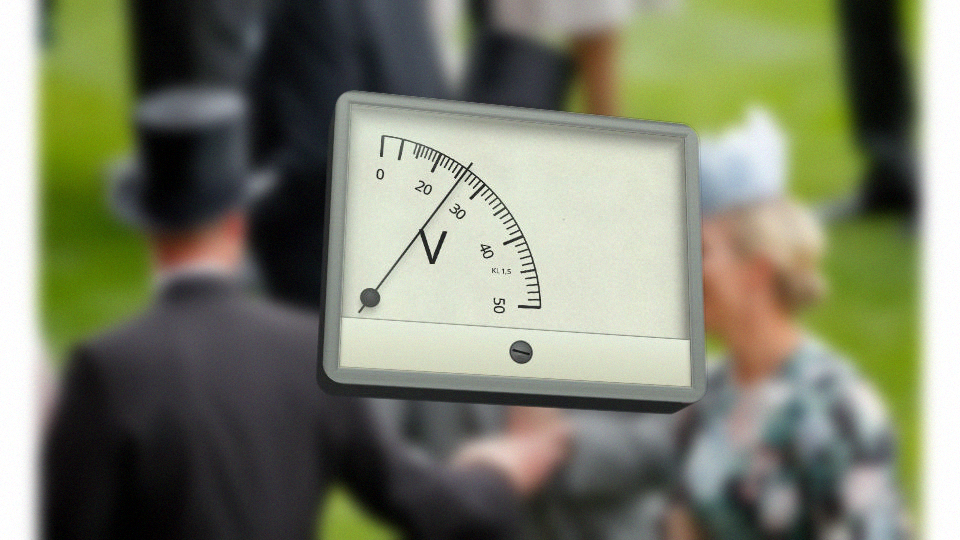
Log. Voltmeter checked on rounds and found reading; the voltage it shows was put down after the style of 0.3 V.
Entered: 26 V
